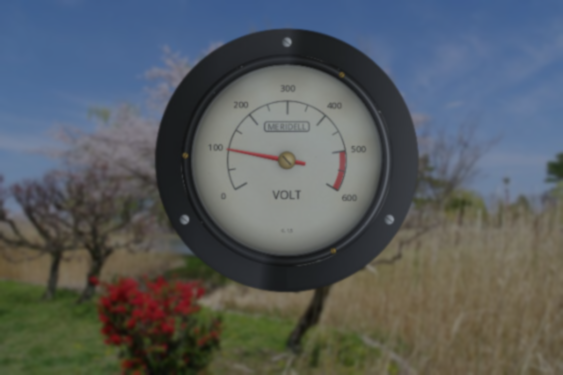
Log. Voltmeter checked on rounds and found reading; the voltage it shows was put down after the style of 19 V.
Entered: 100 V
